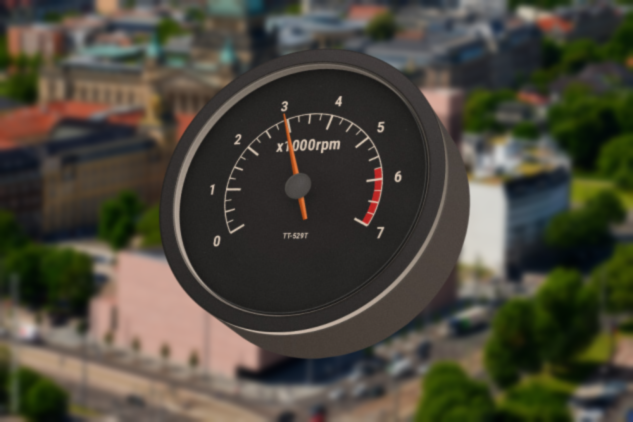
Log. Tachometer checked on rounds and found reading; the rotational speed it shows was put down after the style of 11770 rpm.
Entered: 3000 rpm
